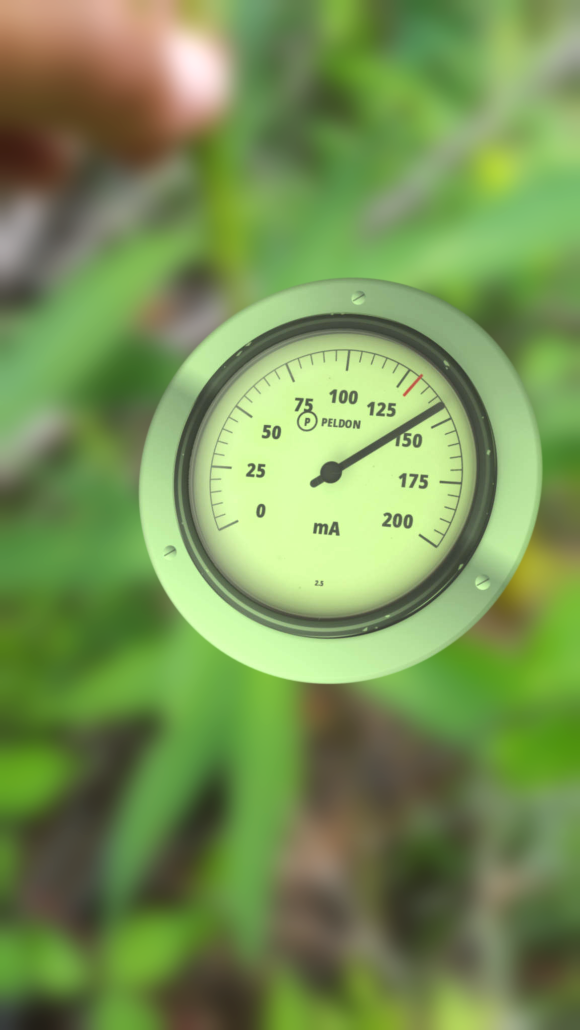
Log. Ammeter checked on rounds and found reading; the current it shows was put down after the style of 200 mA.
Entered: 145 mA
